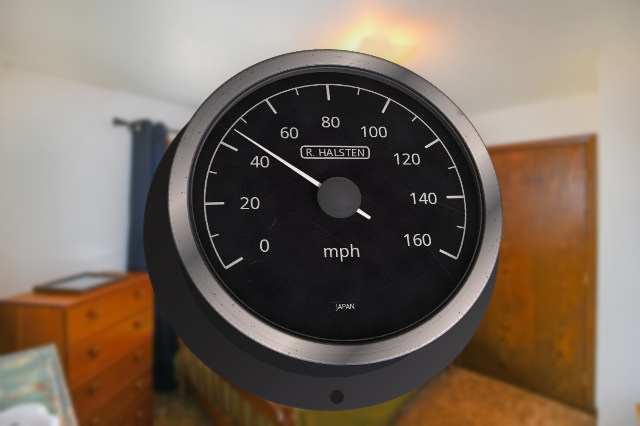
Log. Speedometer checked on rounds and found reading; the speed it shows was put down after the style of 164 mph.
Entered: 45 mph
